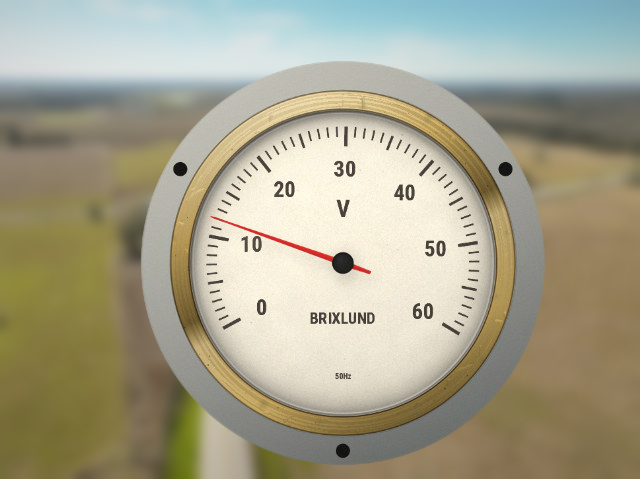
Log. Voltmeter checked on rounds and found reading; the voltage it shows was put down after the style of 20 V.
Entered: 12 V
